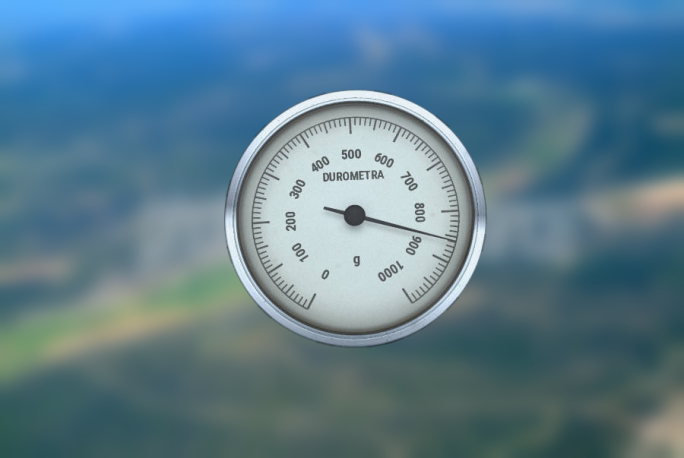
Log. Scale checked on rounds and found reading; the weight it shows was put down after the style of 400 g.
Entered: 860 g
